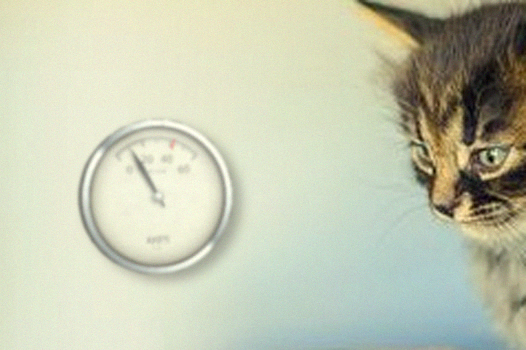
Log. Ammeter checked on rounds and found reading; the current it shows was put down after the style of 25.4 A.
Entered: 10 A
